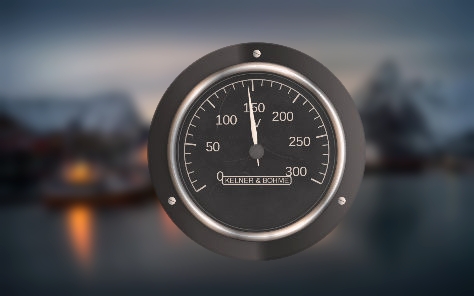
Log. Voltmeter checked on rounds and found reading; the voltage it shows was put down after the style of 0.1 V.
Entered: 145 V
